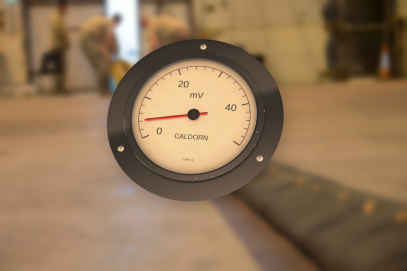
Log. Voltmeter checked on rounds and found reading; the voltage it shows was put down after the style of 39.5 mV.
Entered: 4 mV
